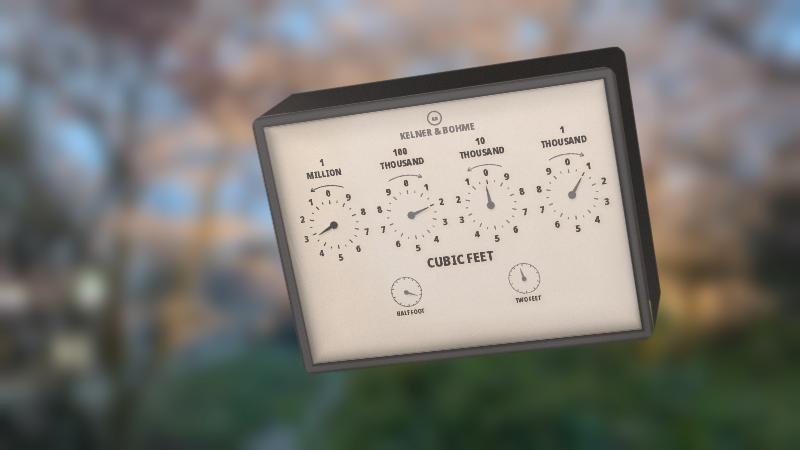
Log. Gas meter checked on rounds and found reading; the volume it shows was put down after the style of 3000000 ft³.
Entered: 320100 ft³
